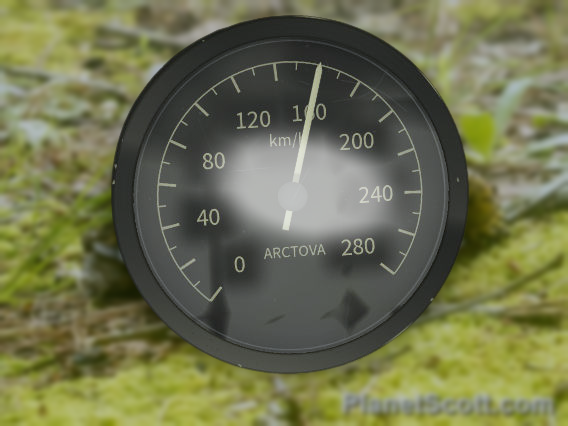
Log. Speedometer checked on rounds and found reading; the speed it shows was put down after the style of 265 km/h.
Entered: 160 km/h
